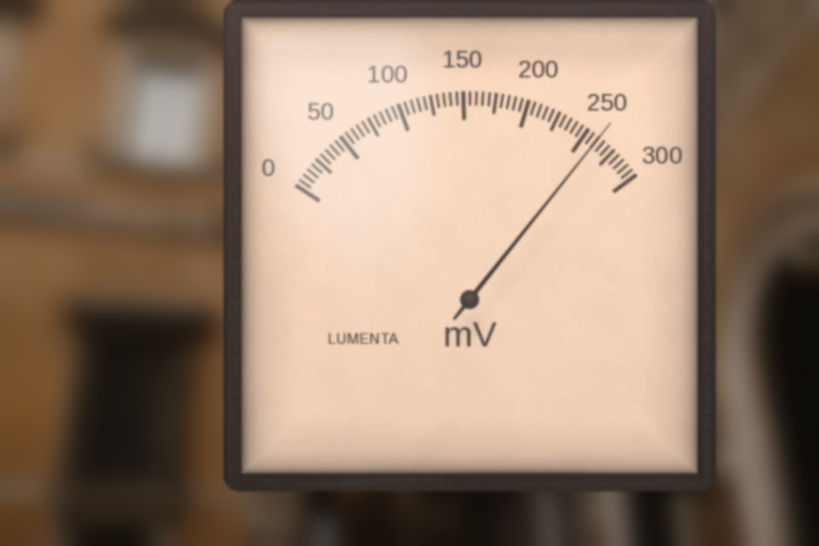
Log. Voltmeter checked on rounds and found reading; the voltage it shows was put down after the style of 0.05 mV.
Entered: 260 mV
